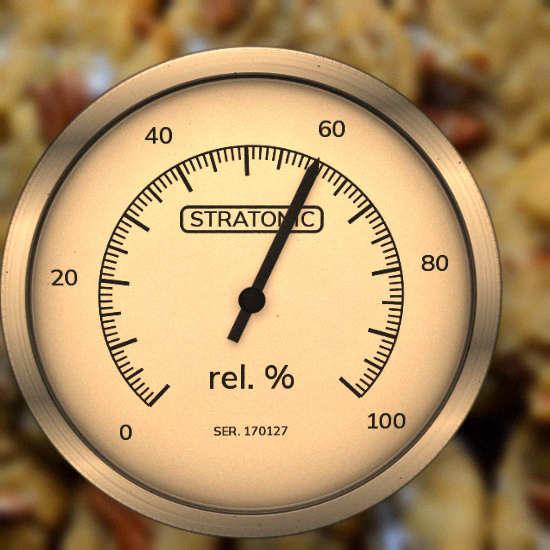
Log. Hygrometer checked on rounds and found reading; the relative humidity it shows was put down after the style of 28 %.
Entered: 60 %
